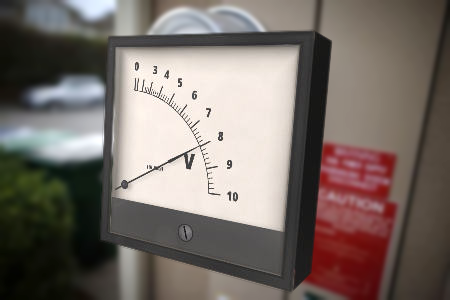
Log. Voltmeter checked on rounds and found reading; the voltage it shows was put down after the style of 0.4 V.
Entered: 8 V
